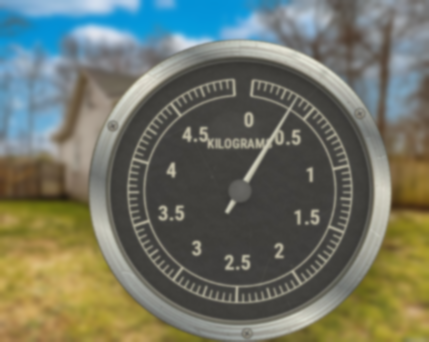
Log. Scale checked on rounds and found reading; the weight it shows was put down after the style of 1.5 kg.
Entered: 0.35 kg
